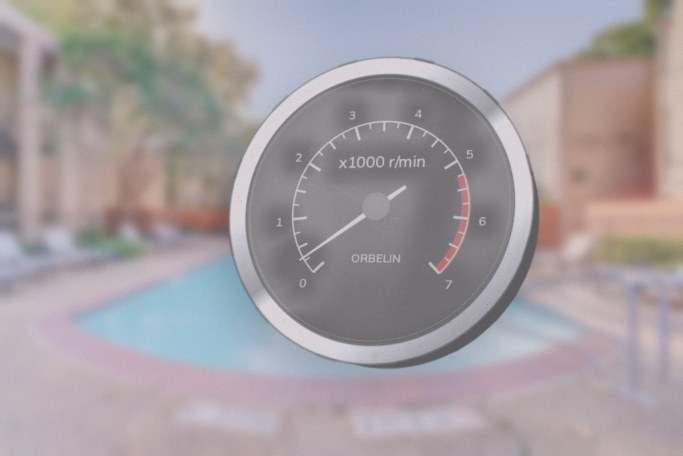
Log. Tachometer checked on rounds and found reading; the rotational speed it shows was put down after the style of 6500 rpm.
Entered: 250 rpm
